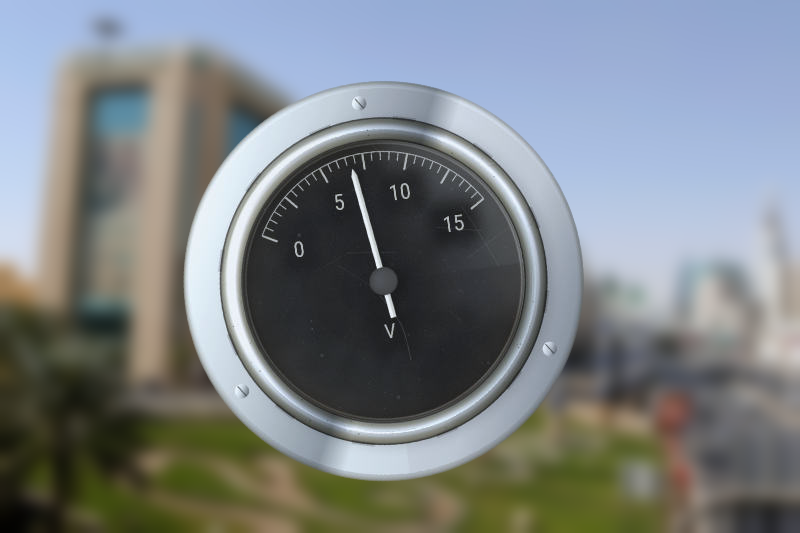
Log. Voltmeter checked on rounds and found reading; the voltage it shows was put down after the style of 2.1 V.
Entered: 6.75 V
